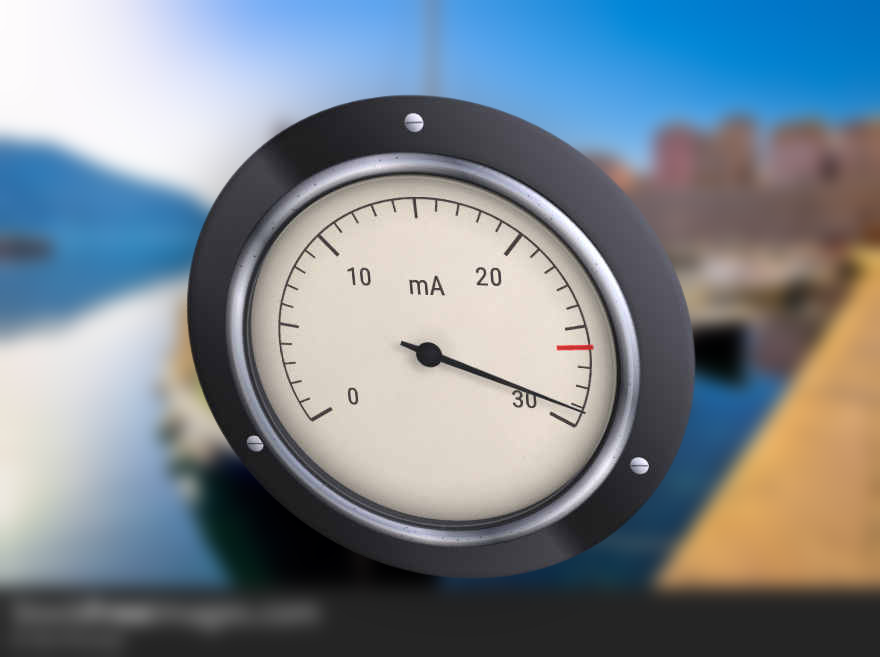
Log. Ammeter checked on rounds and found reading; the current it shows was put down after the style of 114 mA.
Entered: 29 mA
